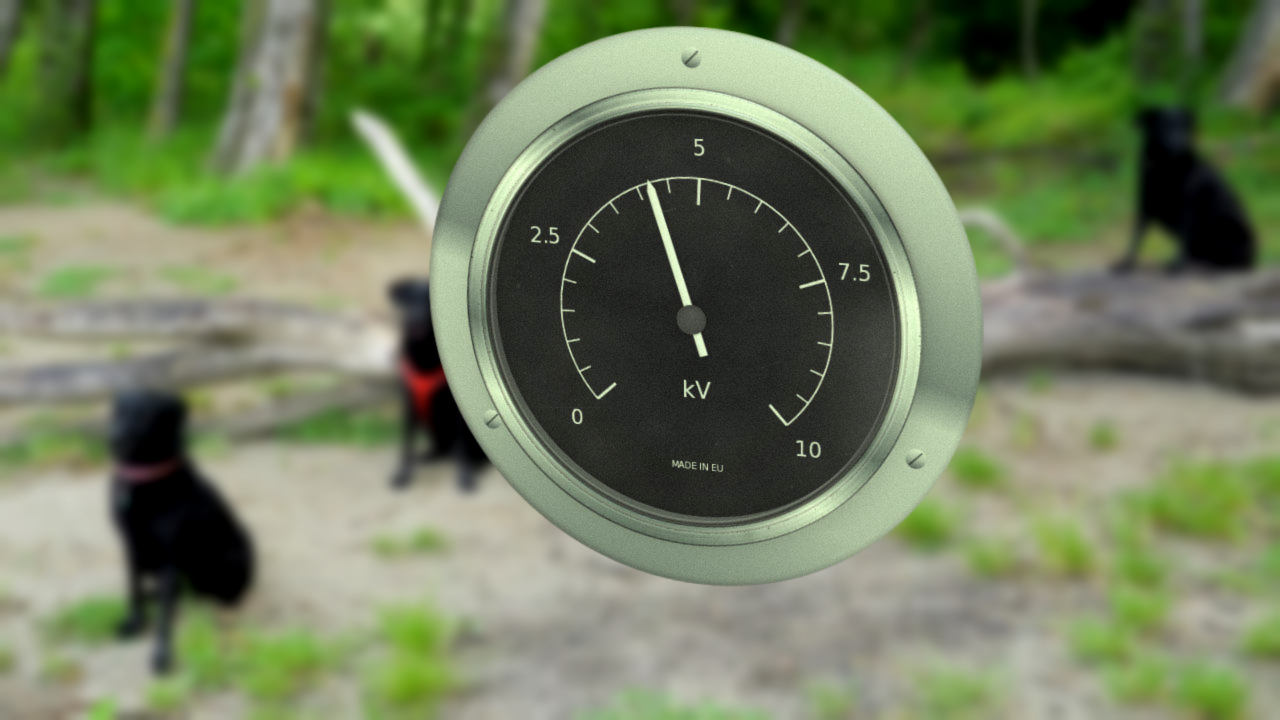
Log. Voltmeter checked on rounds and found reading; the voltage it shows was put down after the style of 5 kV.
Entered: 4.25 kV
